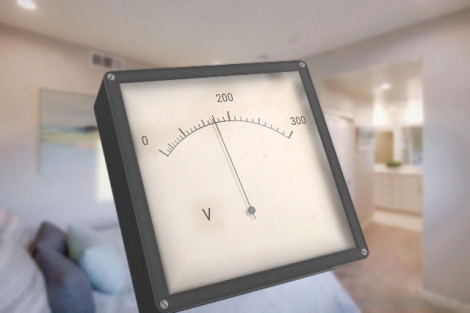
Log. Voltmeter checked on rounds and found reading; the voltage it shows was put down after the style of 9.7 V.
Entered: 170 V
